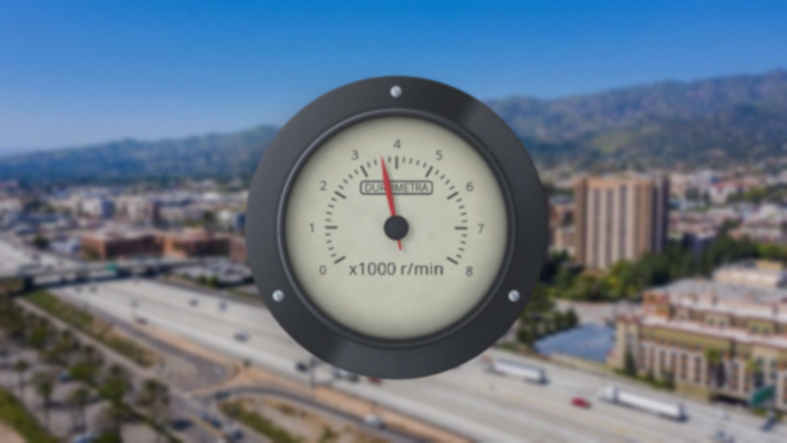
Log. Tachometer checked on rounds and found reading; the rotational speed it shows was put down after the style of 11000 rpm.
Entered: 3600 rpm
